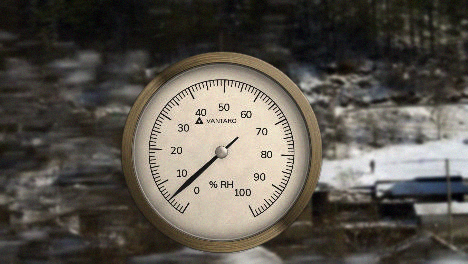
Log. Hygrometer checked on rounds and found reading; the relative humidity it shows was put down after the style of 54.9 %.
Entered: 5 %
